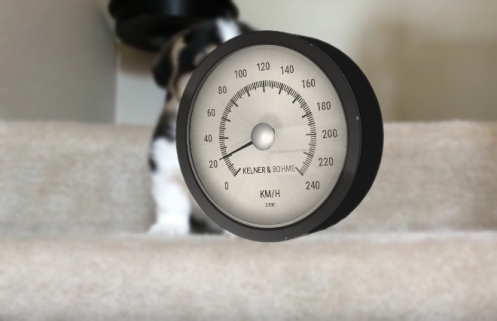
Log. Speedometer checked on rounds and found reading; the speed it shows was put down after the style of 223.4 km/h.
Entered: 20 km/h
